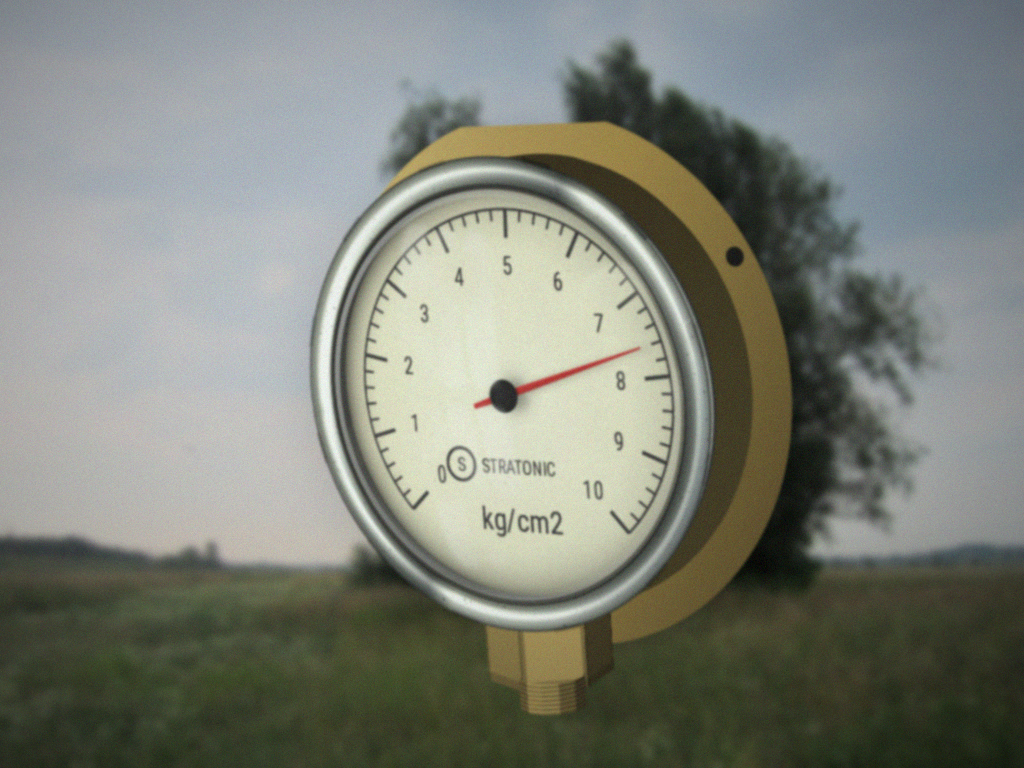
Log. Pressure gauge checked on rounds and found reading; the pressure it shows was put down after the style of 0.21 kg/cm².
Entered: 7.6 kg/cm²
